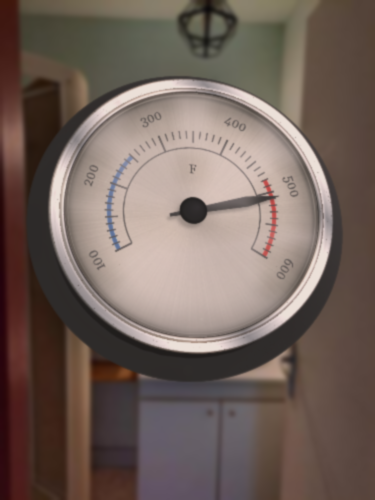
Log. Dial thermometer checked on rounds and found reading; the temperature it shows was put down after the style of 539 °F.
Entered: 510 °F
